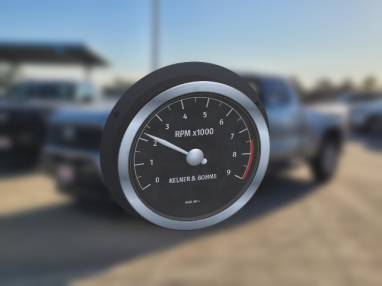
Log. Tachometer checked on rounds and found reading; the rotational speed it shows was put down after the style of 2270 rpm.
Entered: 2250 rpm
